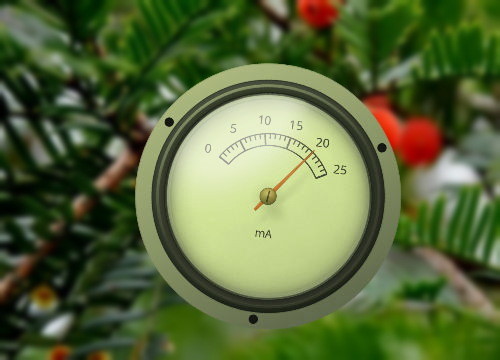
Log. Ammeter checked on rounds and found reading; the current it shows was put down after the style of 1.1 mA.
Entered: 20 mA
